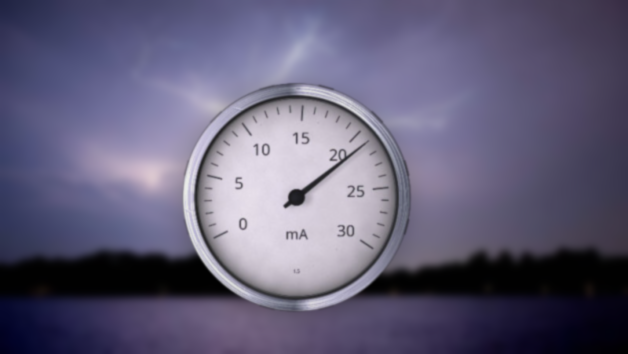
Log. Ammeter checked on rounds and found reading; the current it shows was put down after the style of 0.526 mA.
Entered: 21 mA
